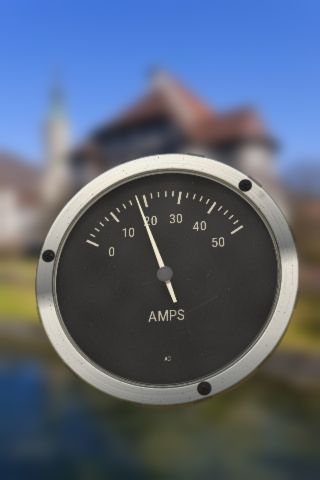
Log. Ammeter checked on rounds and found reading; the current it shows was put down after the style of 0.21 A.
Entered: 18 A
